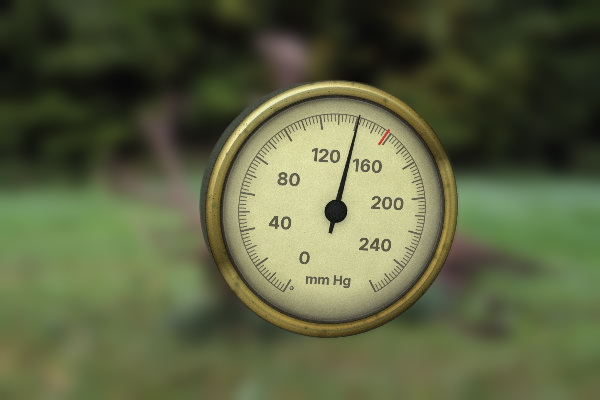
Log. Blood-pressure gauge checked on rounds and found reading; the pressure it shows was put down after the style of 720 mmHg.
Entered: 140 mmHg
